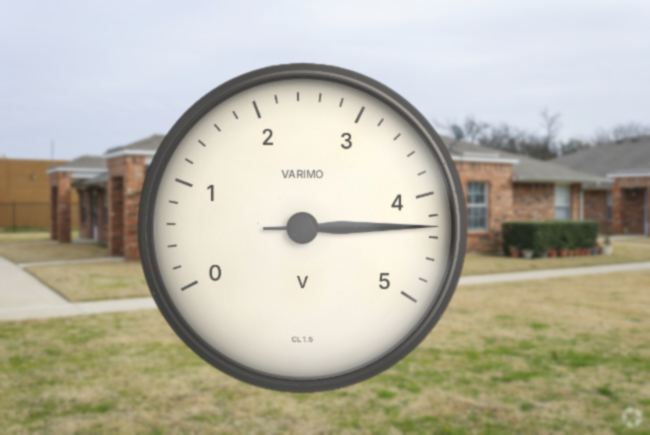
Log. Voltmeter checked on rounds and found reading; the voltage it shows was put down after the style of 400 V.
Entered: 4.3 V
